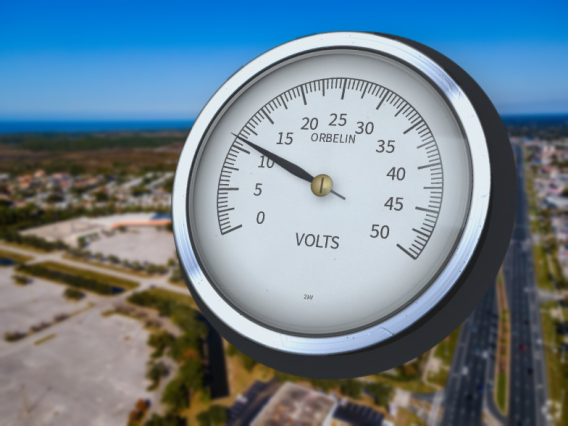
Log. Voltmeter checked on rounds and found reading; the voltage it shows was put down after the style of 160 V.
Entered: 11 V
